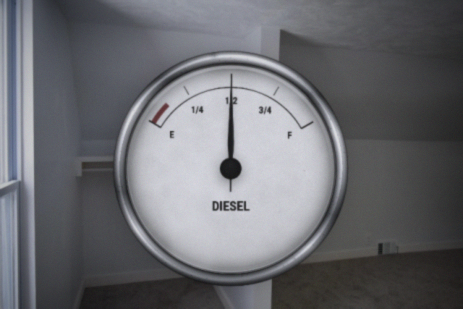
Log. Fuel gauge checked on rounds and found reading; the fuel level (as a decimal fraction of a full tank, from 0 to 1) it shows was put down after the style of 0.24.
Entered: 0.5
